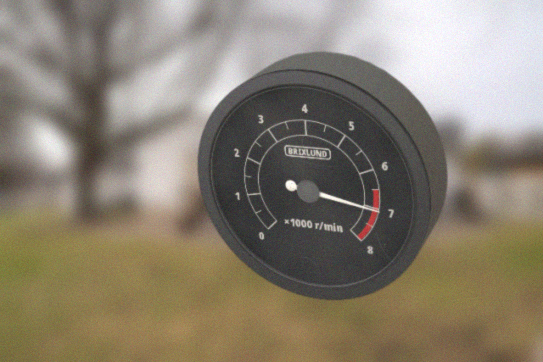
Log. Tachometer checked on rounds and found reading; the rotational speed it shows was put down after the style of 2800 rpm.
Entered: 7000 rpm
